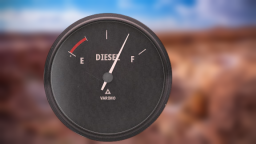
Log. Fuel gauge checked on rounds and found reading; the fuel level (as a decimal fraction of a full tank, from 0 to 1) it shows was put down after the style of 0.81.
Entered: 0.75
